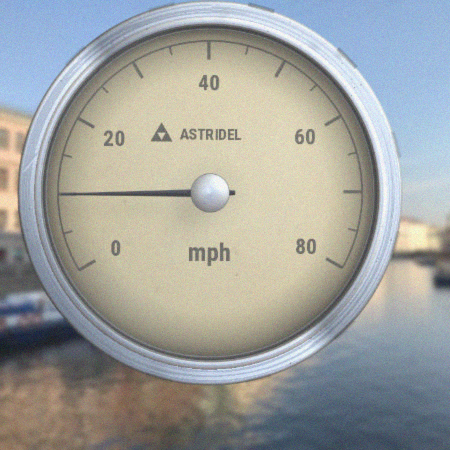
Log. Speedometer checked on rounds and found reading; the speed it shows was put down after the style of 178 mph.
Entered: 10 mph
